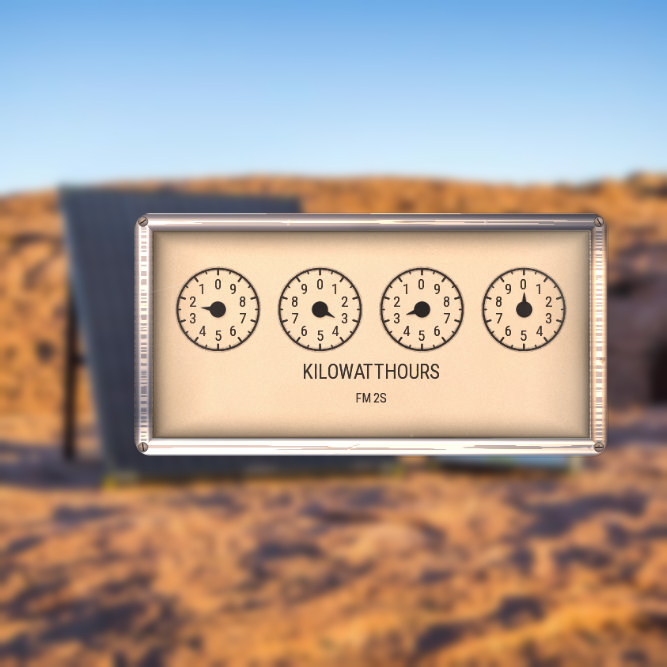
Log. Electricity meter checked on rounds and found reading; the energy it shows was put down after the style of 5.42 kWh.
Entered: 2330 kWh
